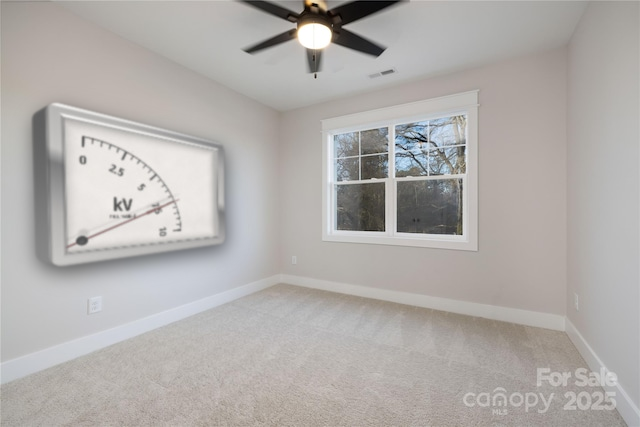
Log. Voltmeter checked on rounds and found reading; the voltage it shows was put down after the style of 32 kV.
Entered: 7.5 kV
